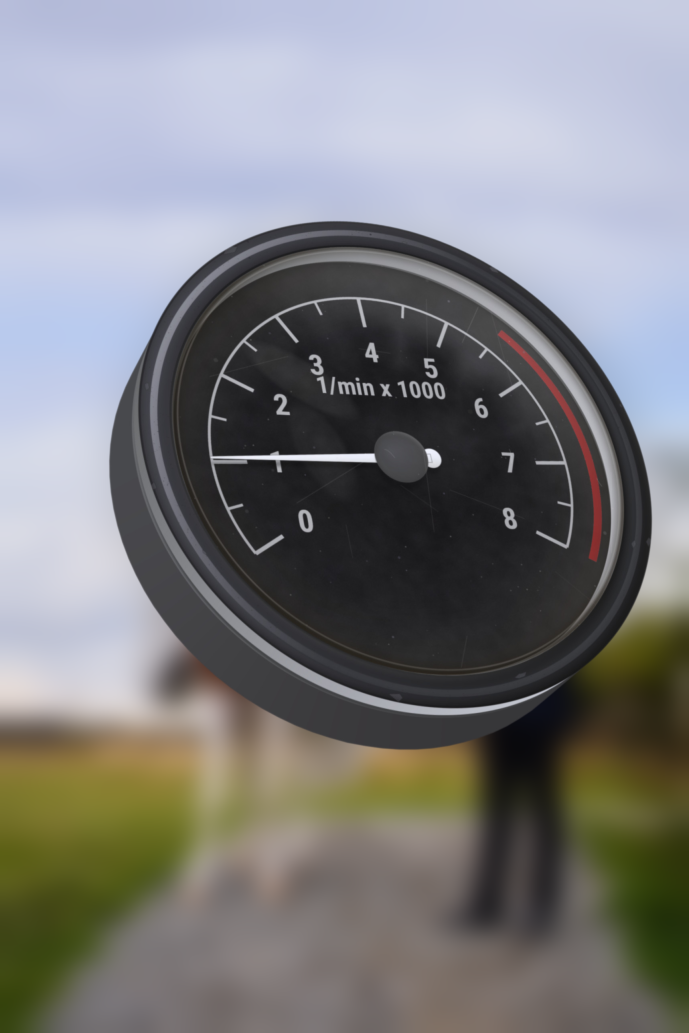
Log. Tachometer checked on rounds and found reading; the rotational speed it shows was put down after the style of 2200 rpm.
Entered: 1000 rpm
